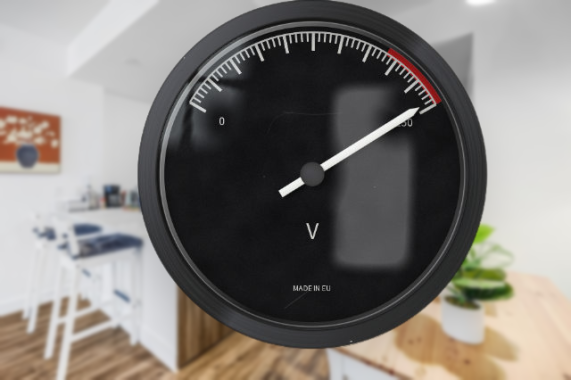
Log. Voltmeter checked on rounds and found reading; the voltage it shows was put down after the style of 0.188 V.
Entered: 245 V
